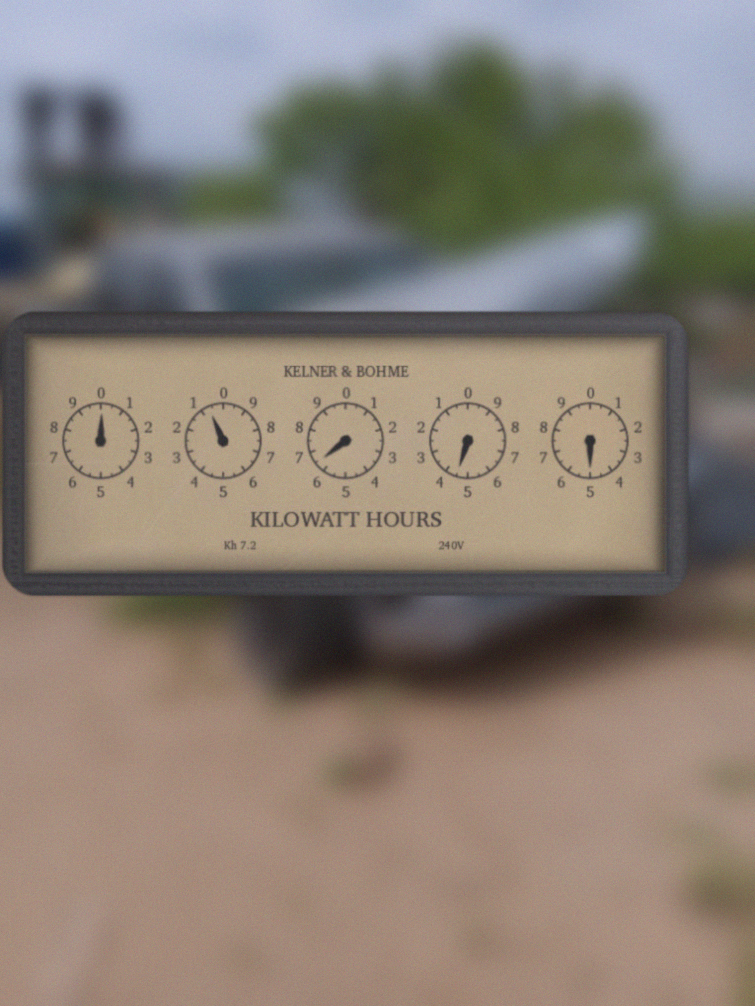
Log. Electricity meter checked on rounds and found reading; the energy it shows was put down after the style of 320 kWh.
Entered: 645 kWh
